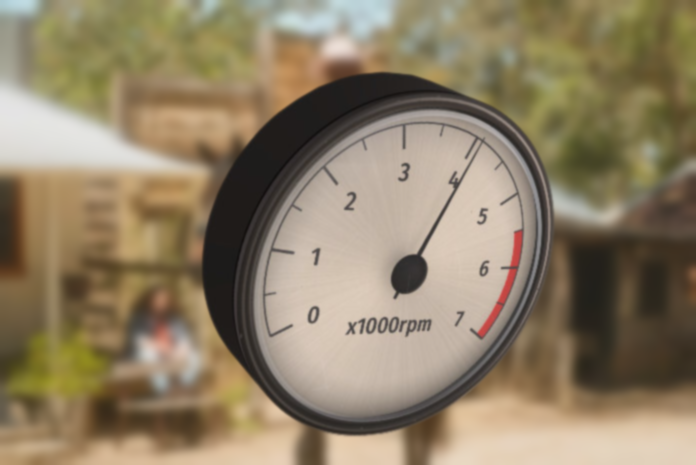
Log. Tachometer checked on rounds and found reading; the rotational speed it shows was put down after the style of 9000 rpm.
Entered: 4000 rpm
